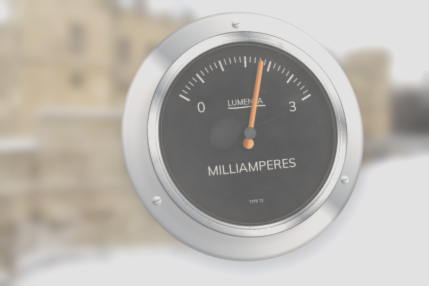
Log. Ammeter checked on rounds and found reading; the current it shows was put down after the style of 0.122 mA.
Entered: 1.8 mA
